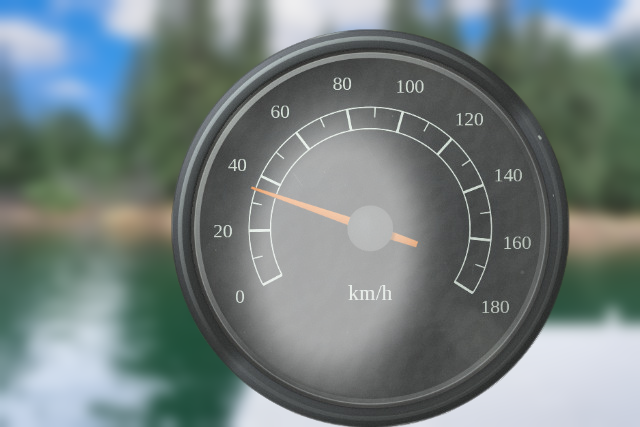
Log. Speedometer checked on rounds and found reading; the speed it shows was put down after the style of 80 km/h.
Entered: 35 km/h
